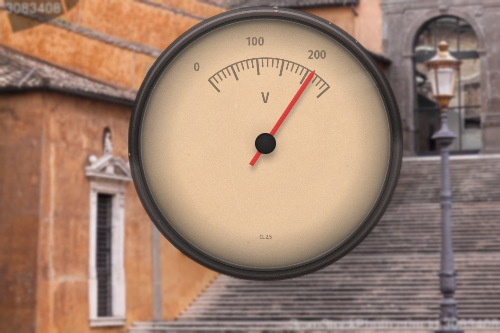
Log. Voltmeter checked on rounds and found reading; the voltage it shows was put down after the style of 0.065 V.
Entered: 210 V
